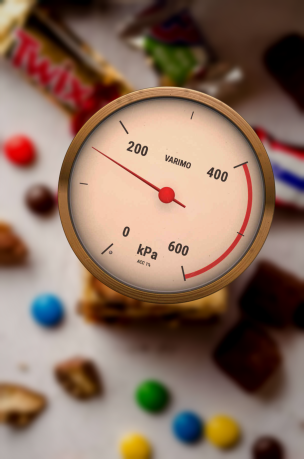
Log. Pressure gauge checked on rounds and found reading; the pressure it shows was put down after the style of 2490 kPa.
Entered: 150 kPa
